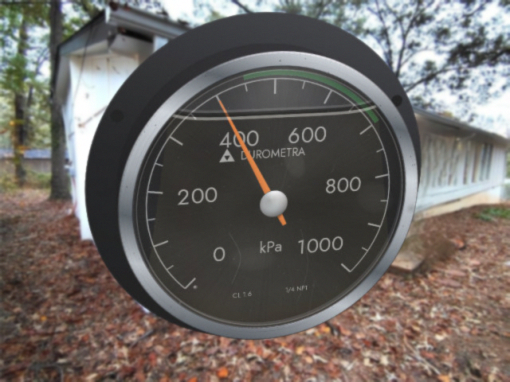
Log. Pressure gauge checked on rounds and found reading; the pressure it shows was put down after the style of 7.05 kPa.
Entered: 400 kPa
